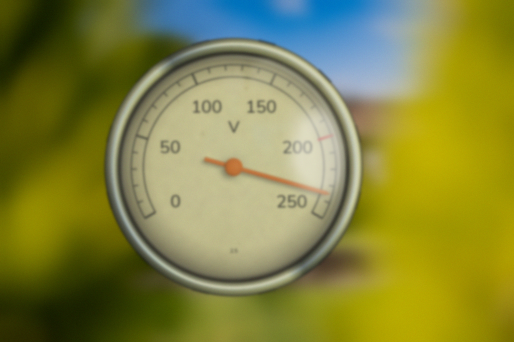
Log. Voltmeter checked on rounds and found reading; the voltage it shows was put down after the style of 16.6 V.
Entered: 235 V
